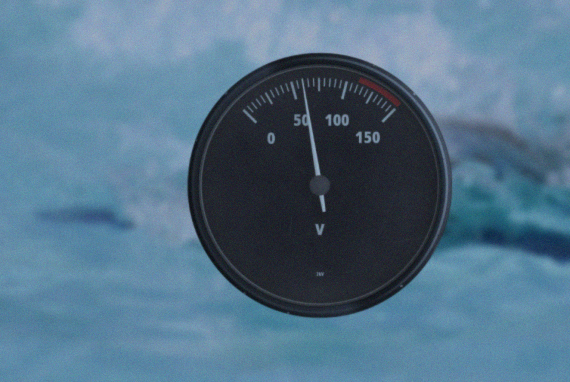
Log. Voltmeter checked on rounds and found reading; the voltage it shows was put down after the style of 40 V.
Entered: 60 V
